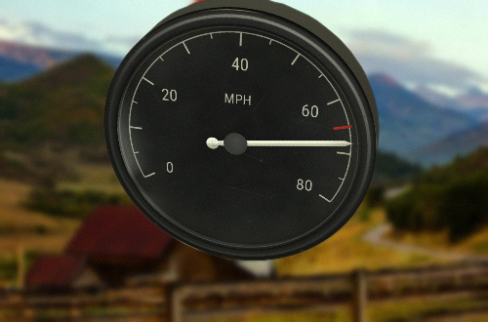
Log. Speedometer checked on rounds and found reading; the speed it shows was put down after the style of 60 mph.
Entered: 67.5 mph
